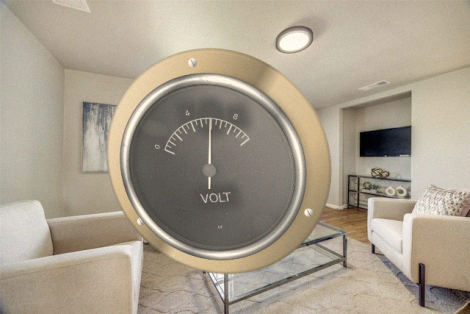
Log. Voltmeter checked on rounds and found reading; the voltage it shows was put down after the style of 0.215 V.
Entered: 6 V
